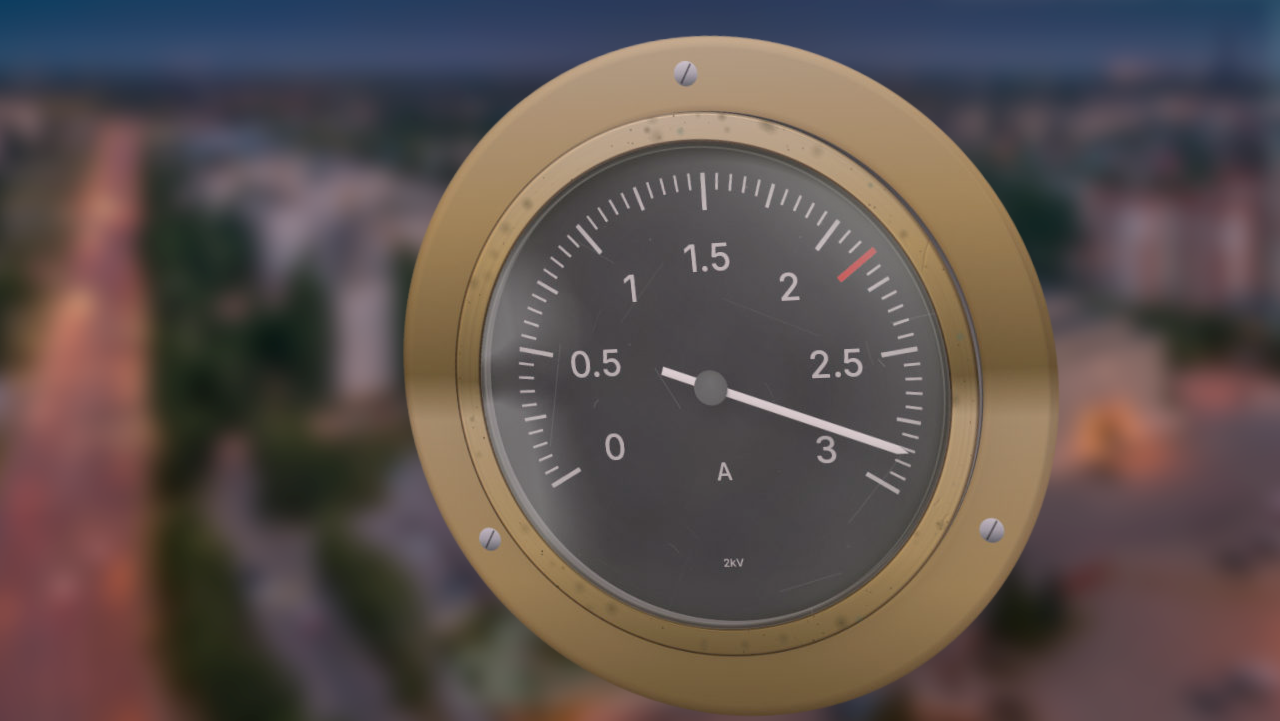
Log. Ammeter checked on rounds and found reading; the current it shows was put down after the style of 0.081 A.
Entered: 2.85 A
